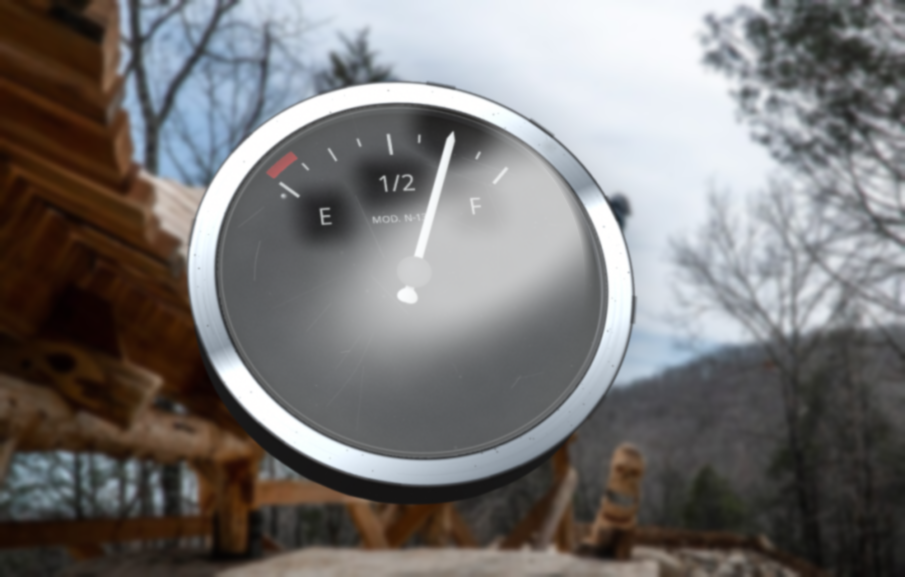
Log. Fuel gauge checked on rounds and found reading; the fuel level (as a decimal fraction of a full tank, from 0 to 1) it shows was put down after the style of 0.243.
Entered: 0.75
